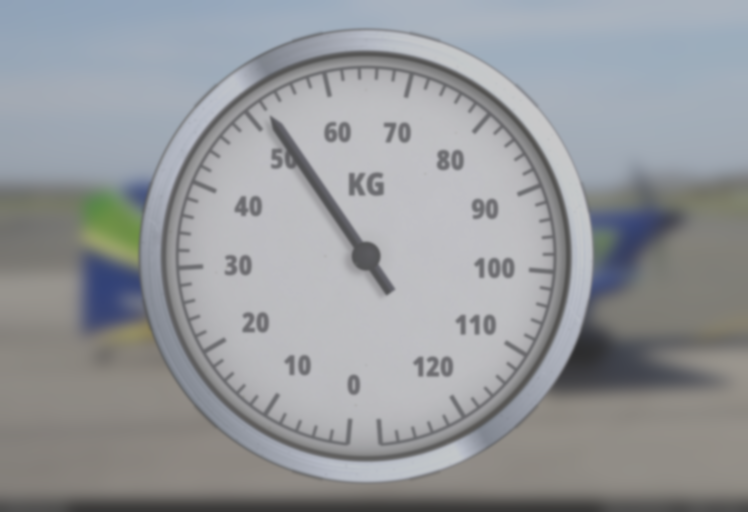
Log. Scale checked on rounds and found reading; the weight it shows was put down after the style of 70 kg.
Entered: 52 kg
